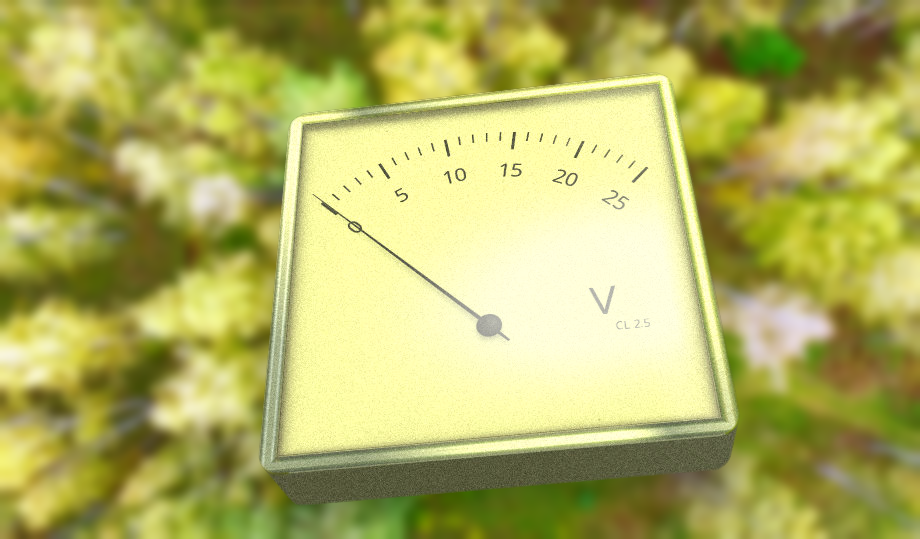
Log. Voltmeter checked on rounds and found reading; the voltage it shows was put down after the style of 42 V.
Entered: 0 V
